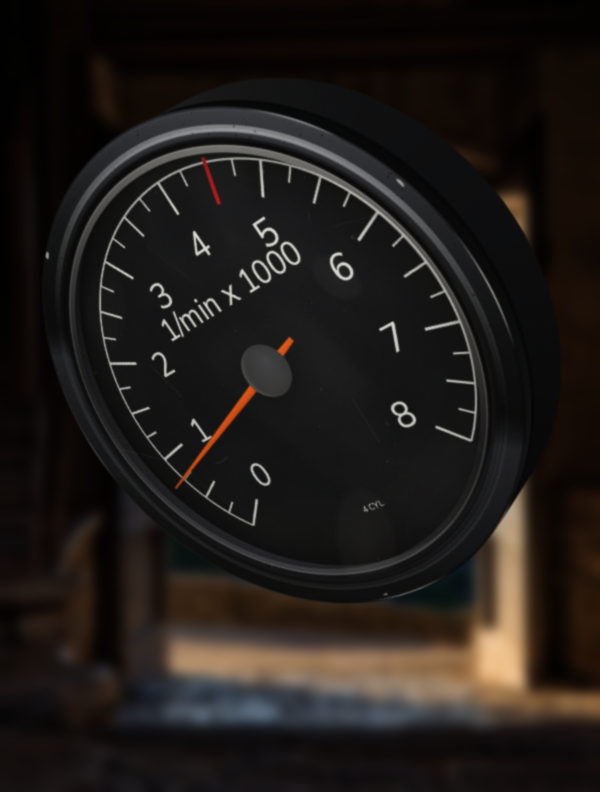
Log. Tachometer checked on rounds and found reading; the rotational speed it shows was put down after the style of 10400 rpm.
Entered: 750 rpm
